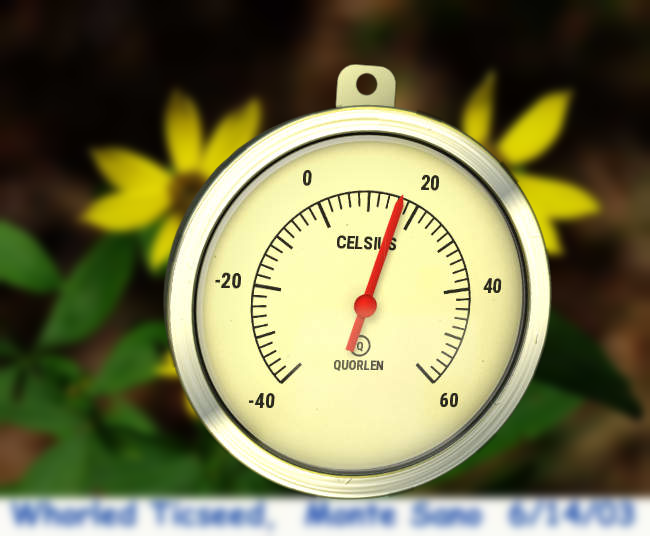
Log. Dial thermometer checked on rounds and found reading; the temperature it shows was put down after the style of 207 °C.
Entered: 16 °C
